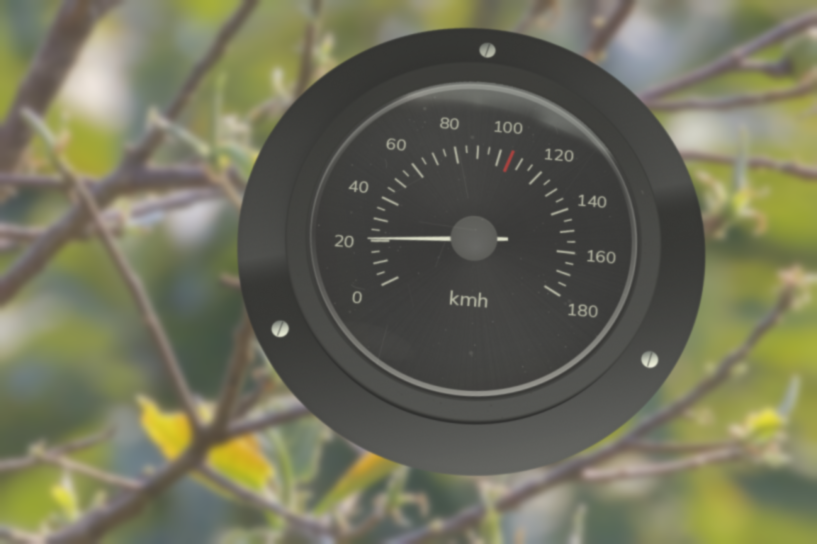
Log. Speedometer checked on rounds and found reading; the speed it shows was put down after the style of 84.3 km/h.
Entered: 20 km/h
